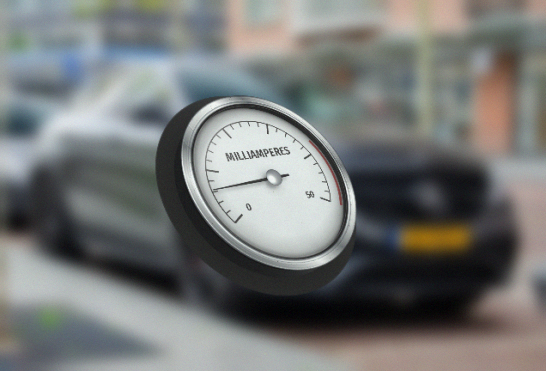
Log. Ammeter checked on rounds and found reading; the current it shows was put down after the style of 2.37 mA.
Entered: 6 mA
